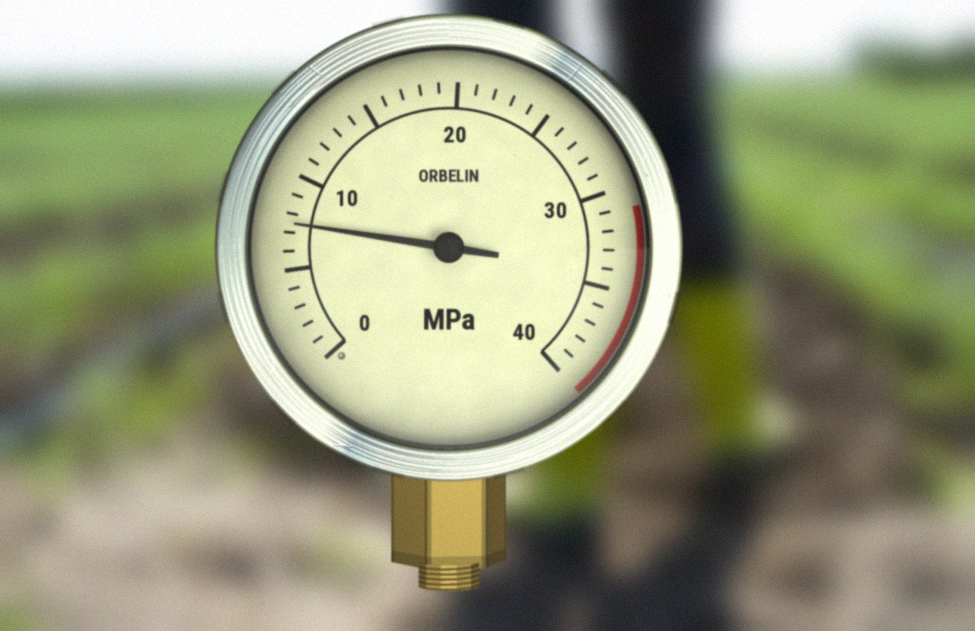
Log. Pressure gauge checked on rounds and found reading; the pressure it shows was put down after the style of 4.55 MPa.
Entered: 7.5 MPa
